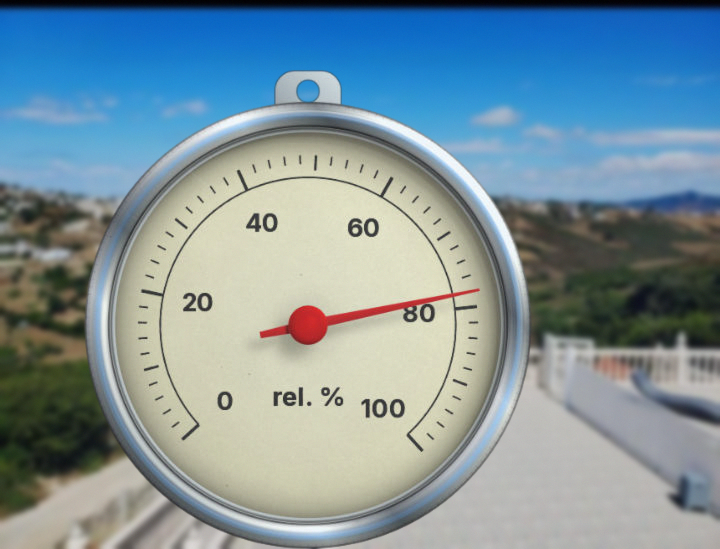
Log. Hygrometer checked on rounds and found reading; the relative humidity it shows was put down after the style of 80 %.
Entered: 78 %
